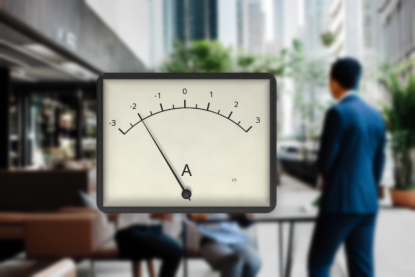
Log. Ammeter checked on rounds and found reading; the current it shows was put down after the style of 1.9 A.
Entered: -2 A
